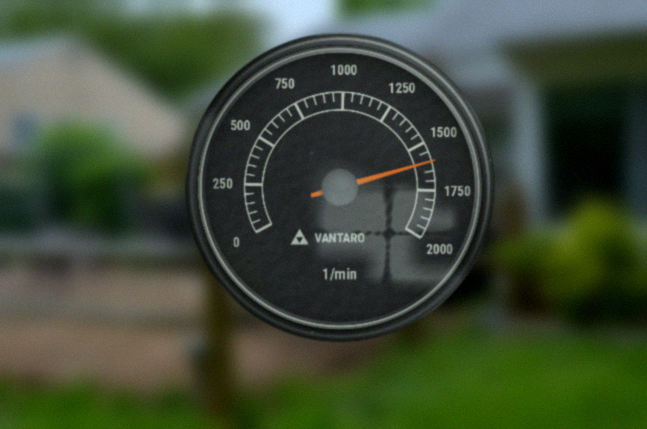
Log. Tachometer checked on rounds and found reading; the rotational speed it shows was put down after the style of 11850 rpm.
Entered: 1600 rpm
